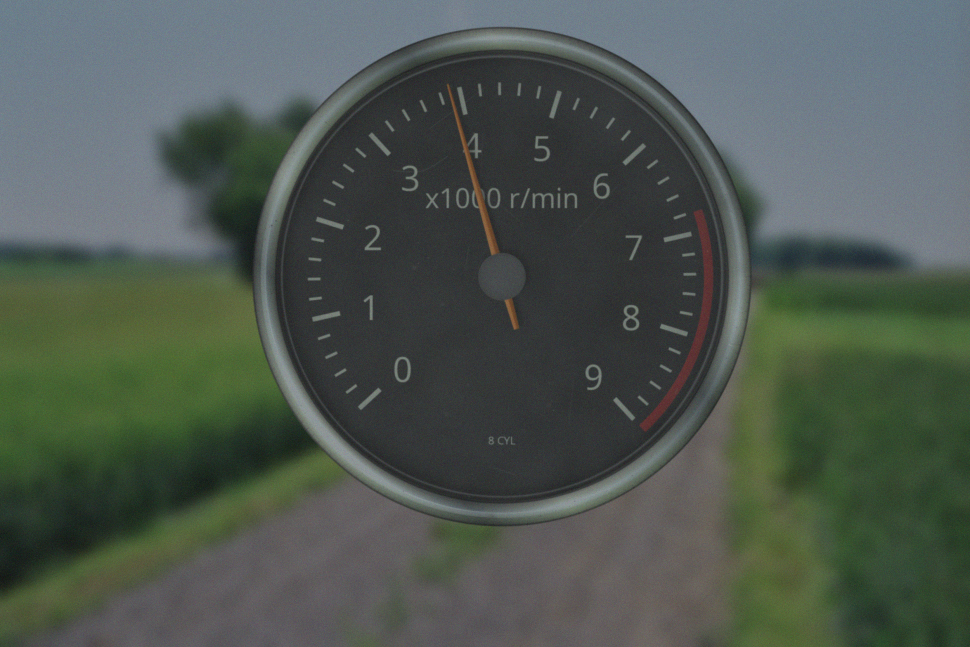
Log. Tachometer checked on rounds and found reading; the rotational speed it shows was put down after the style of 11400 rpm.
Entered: 3900 rpm
